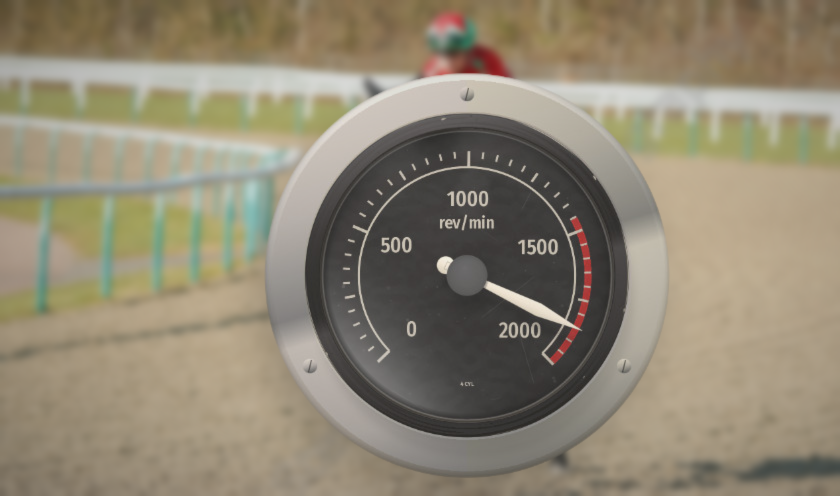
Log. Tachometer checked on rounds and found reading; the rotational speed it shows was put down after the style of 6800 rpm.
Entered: 1850 rpm
